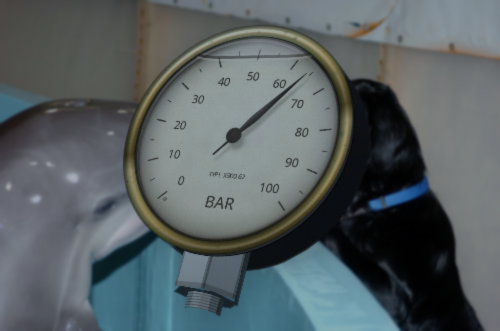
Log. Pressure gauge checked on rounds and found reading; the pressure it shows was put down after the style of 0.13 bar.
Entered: 65 bar
